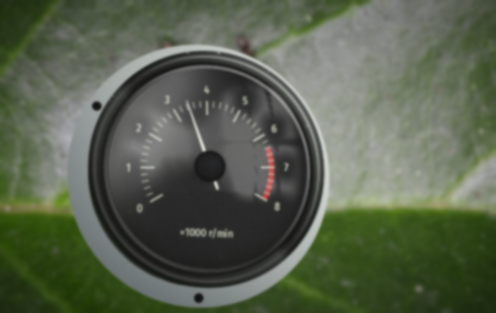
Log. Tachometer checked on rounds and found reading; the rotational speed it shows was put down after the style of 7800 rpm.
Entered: 3400 rpm
